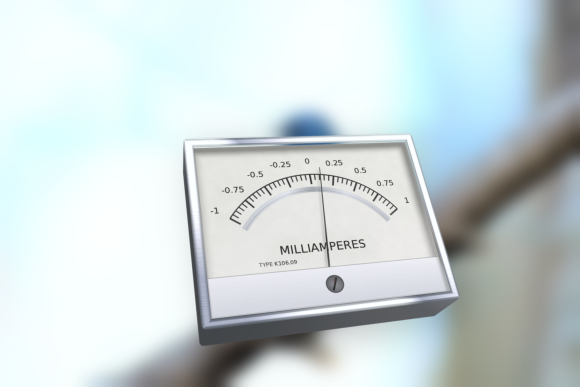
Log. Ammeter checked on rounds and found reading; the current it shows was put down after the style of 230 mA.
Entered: 0.1 mA
